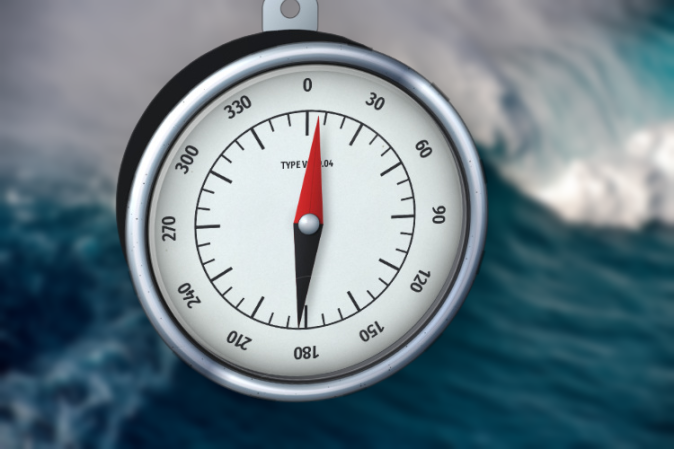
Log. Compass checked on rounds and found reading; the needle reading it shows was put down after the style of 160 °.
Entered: 5 °
